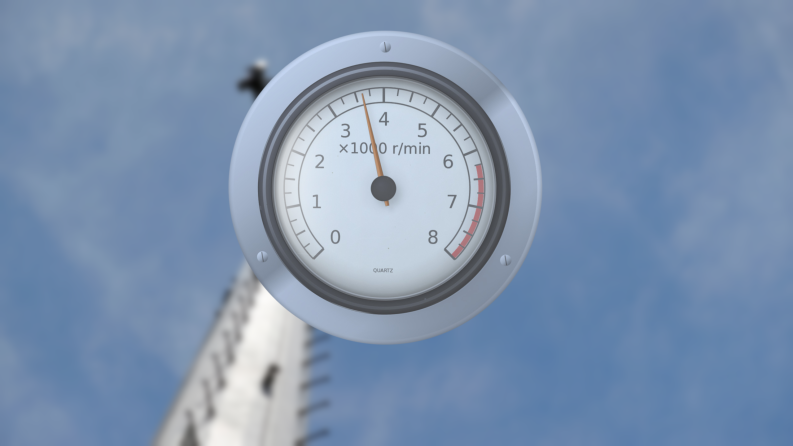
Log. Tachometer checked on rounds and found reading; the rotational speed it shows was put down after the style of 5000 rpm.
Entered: 3625 rpm
